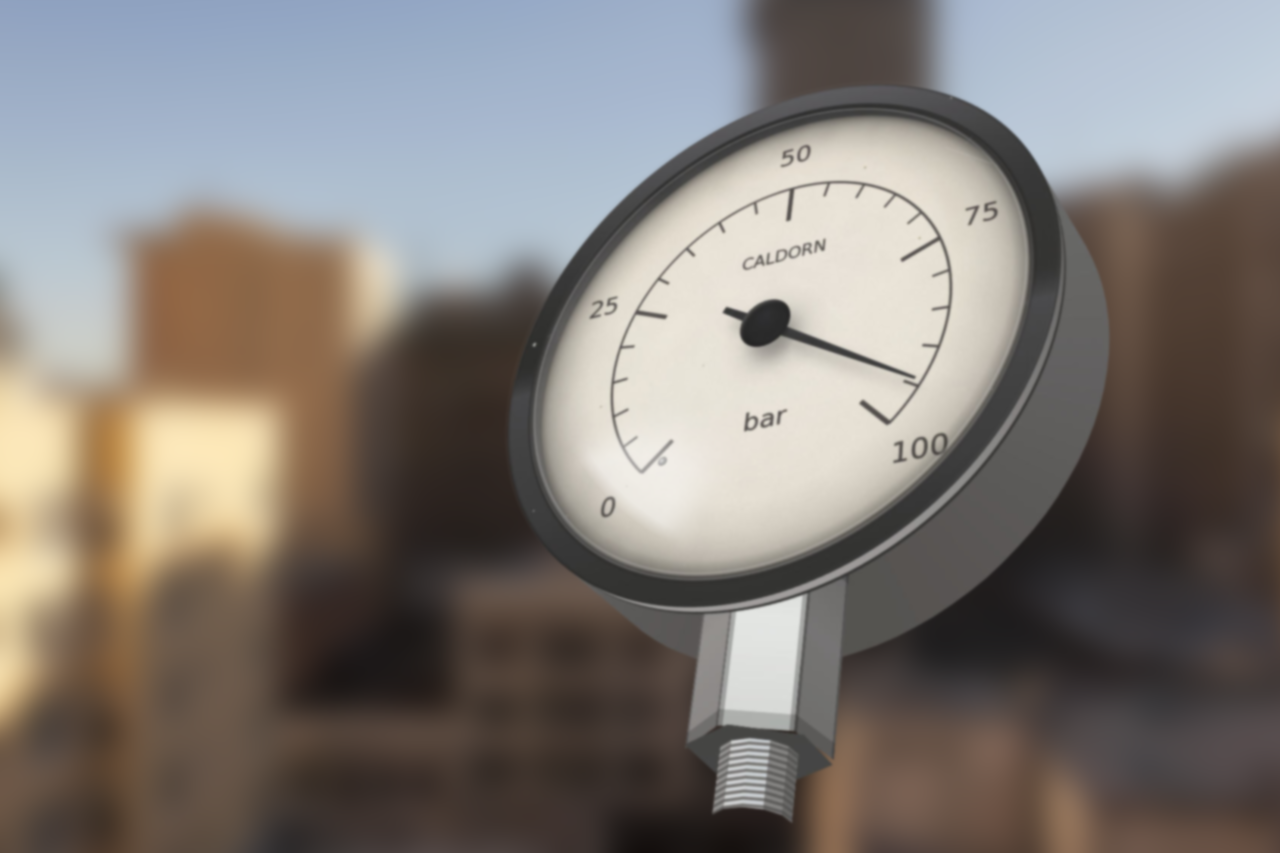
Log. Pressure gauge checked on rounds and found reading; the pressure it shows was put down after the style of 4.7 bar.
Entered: 95 bar
